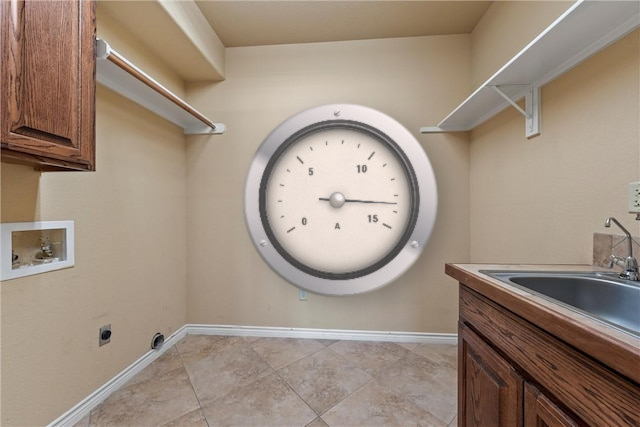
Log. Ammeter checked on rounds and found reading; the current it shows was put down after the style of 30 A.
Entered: 13.5 A
